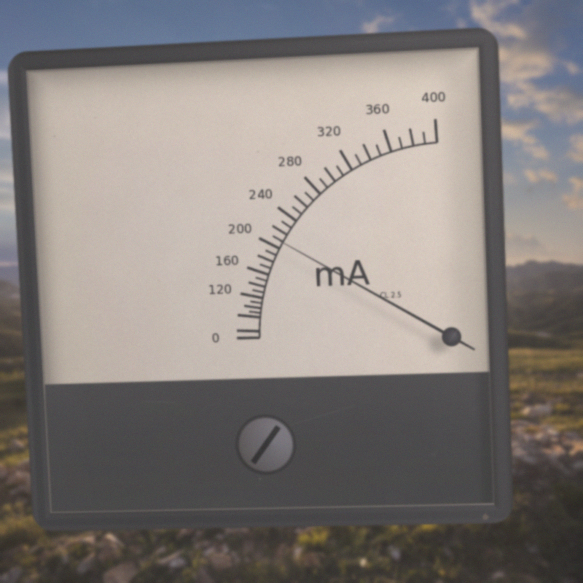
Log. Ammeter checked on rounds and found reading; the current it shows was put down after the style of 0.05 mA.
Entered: 210 mA
